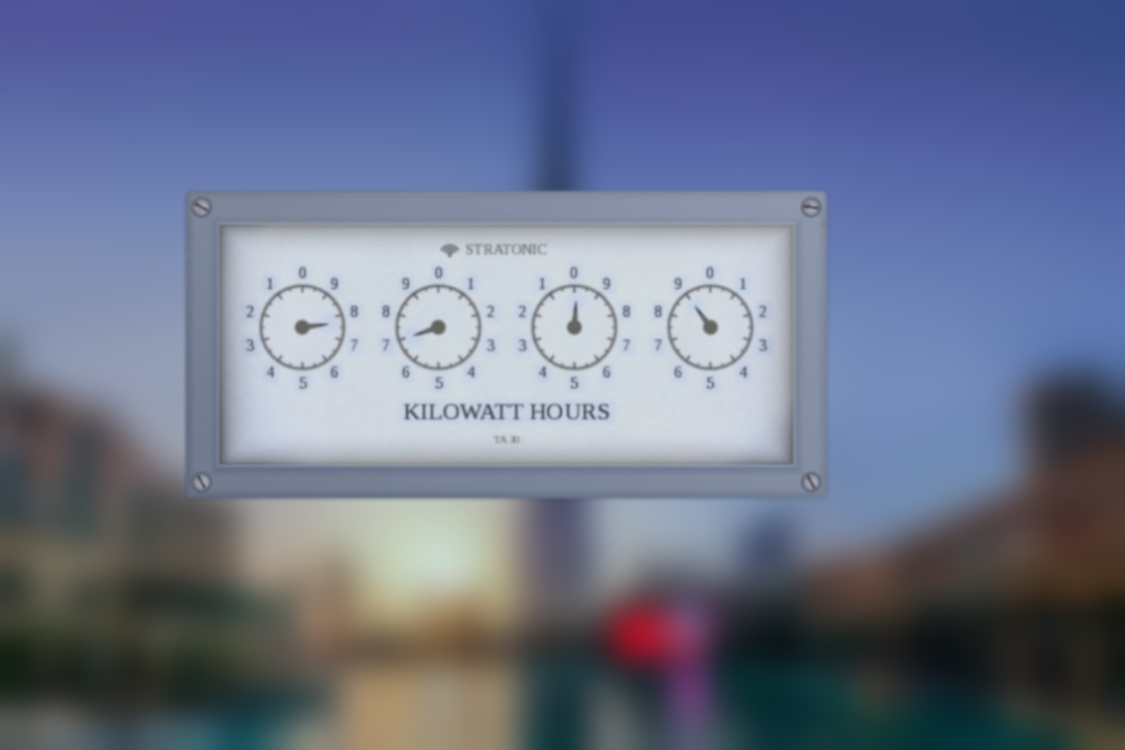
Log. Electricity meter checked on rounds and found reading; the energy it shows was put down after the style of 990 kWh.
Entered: 7699 kWh
